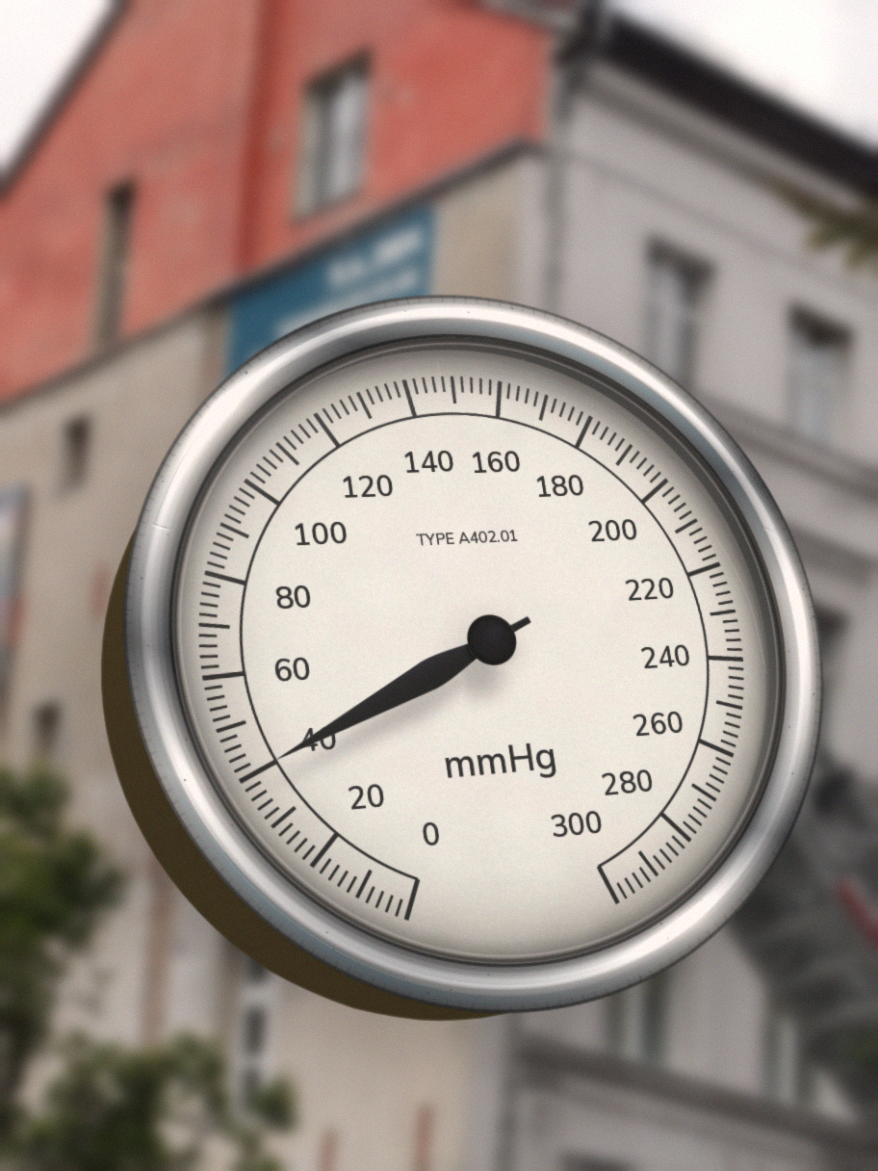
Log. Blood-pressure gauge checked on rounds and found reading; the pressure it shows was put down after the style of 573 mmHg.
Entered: 40 mmHg
